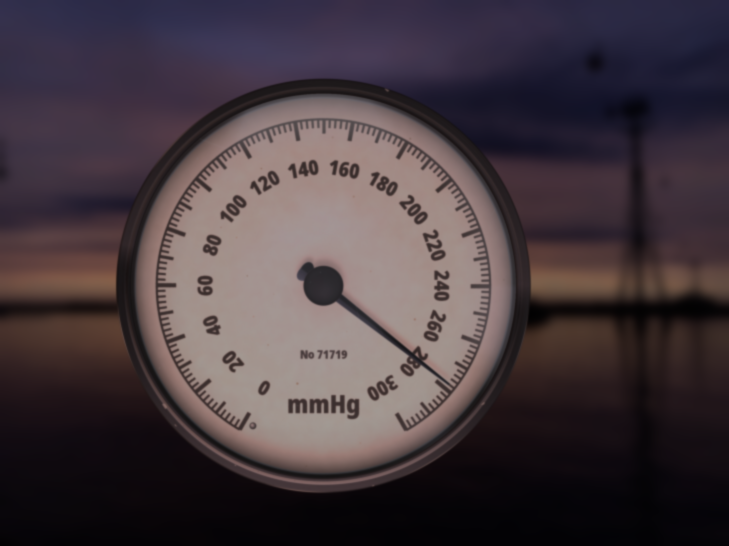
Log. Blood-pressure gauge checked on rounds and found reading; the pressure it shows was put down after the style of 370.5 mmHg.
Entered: 278 mmHg
